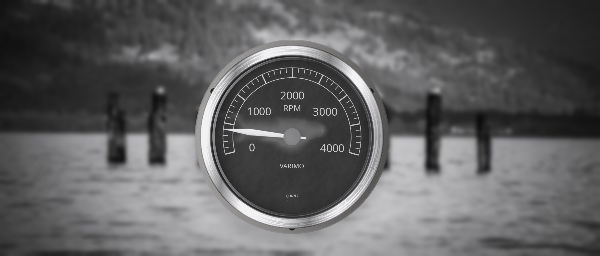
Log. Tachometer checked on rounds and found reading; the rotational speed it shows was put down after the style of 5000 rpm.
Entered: 400 rpm
